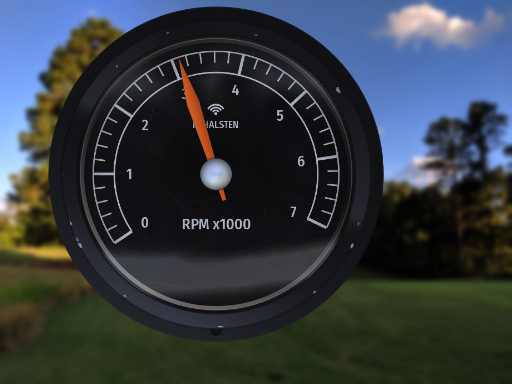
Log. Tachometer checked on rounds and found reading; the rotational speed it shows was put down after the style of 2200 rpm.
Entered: 3100 rpm
